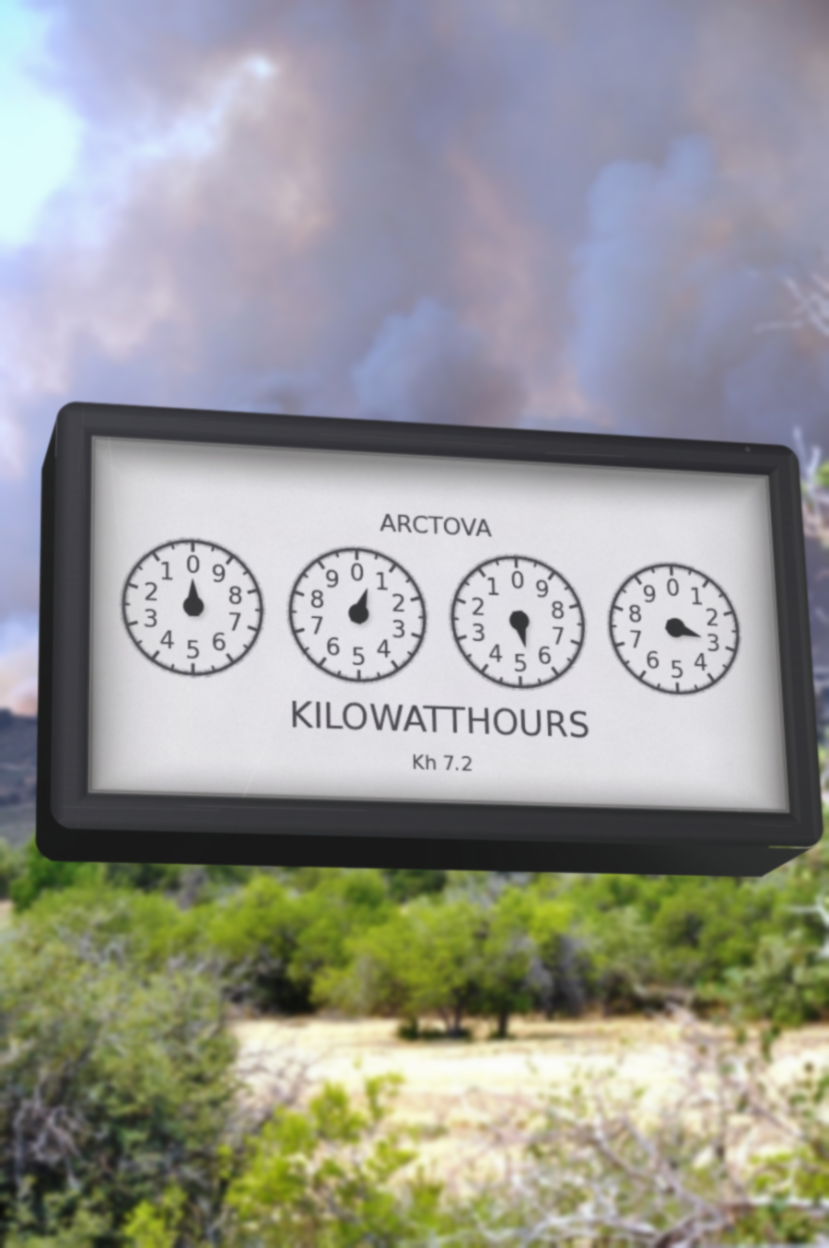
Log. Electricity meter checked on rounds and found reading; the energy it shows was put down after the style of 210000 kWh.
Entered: 53 kWh
